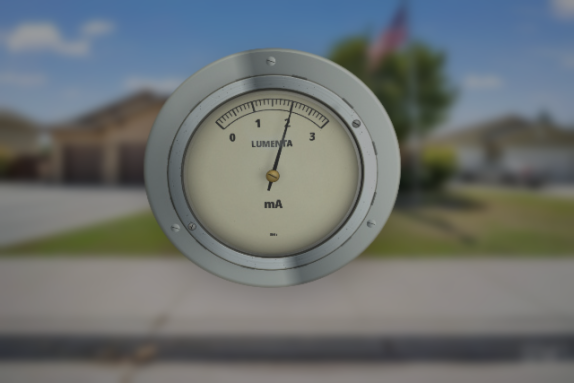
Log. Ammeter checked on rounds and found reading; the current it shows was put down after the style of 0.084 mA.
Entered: 2 mA
